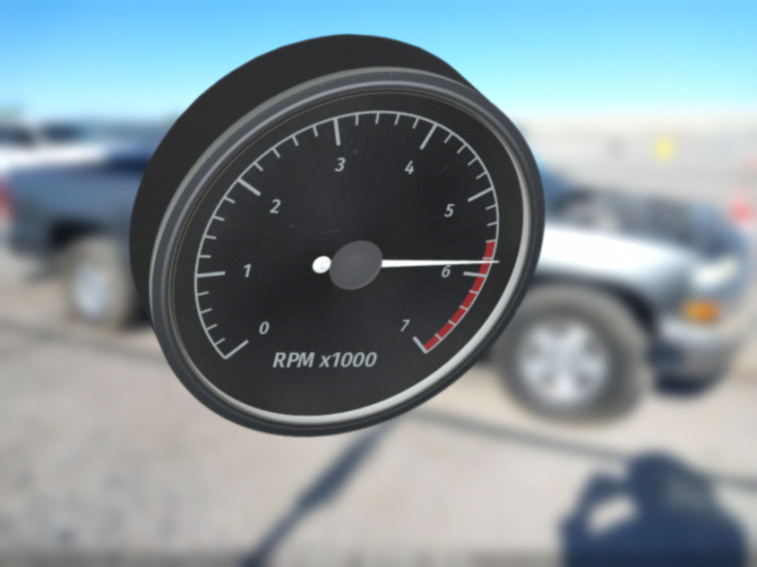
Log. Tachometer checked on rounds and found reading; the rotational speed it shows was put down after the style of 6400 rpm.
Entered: 5800 rpm
